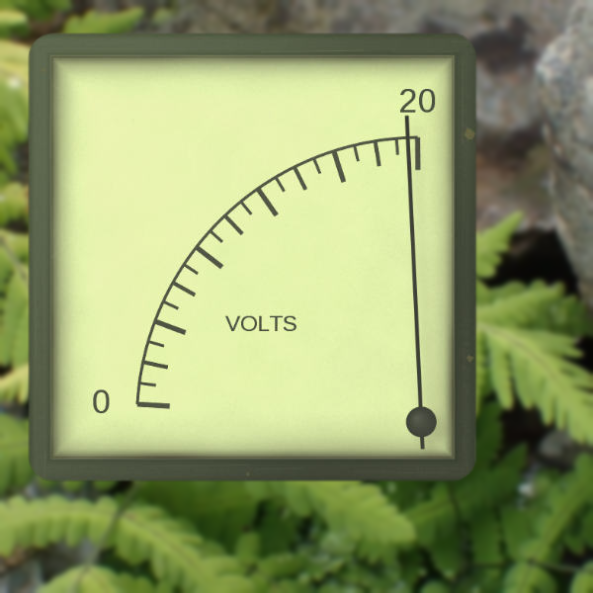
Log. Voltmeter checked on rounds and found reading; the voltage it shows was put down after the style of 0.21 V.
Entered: 19.5 V
